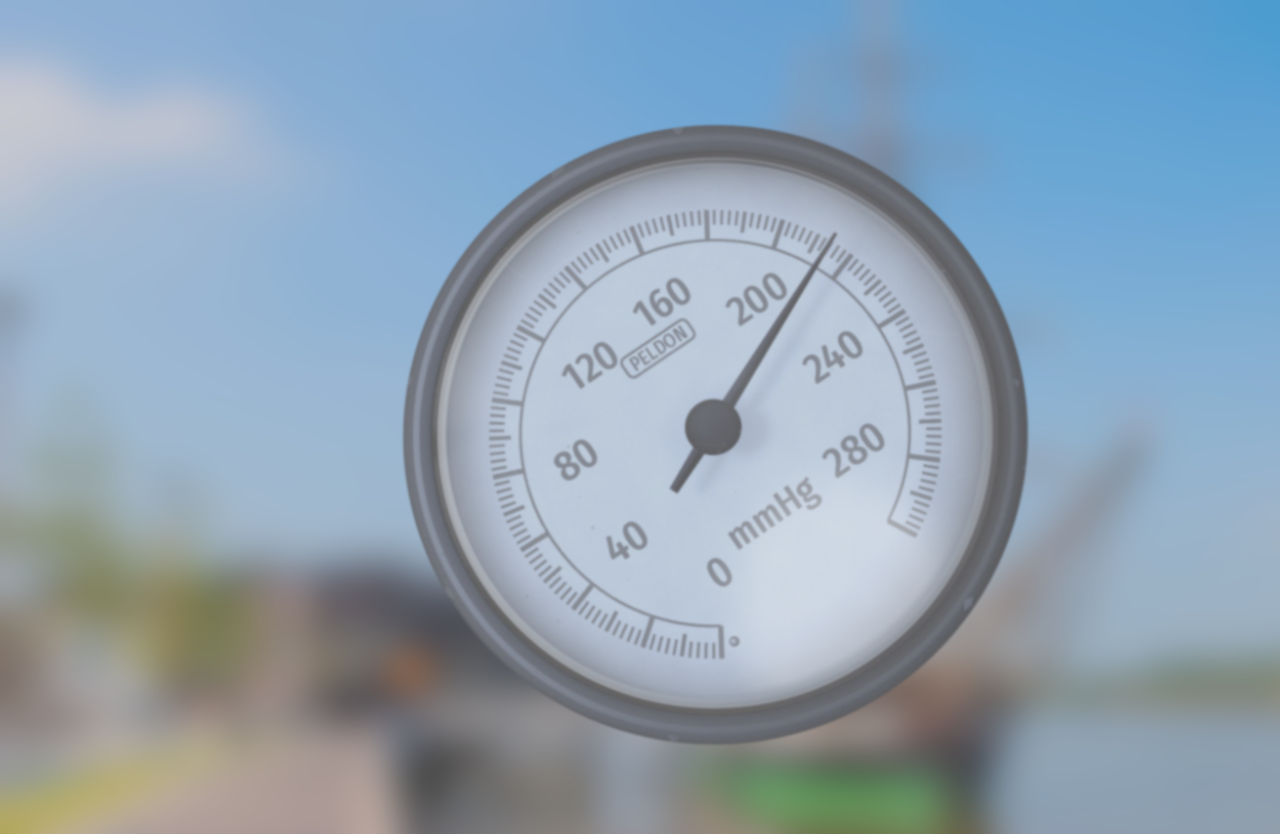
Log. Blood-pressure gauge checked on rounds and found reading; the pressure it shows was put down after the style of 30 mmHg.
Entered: 214 mmHg
